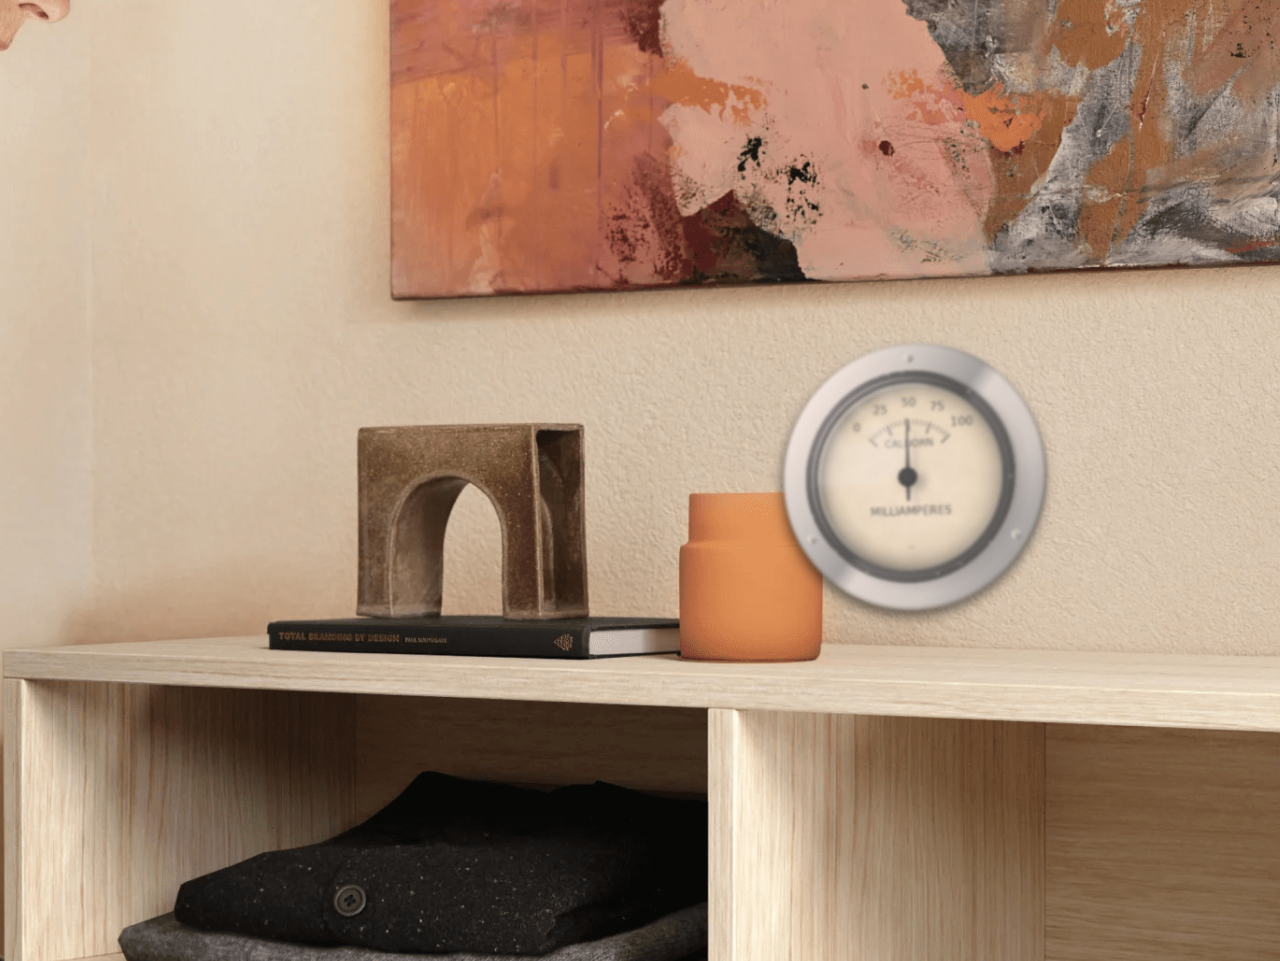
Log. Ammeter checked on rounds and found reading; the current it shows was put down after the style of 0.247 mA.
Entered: 50 mA
